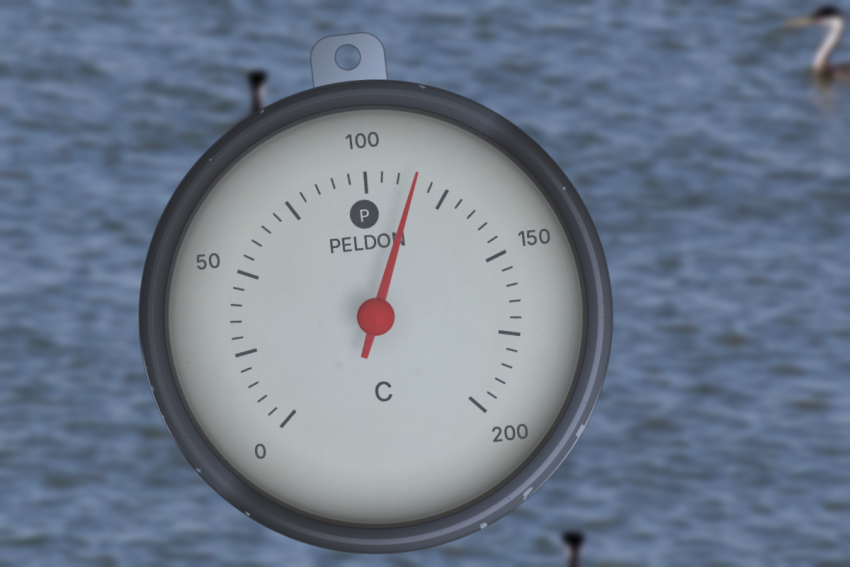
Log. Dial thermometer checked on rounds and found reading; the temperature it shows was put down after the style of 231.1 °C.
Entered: 115 °C
